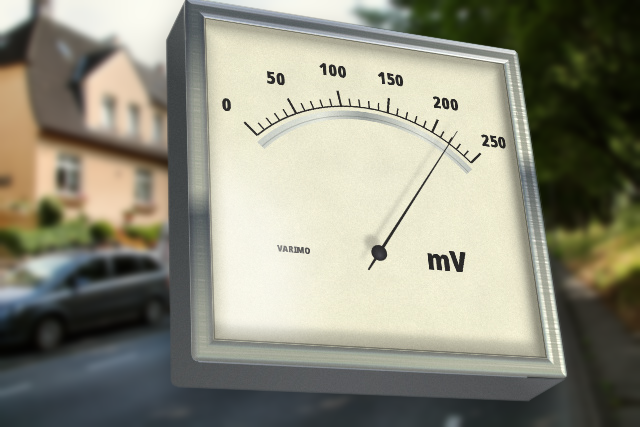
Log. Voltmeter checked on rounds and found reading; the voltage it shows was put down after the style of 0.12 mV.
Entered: 220 mV
